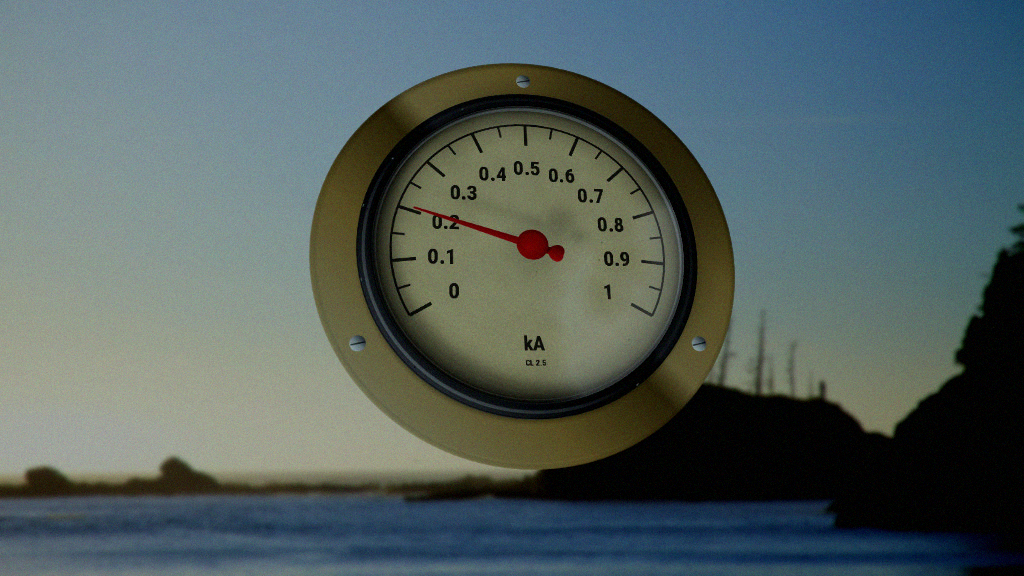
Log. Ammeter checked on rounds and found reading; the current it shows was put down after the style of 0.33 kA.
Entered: 0.2 kA
